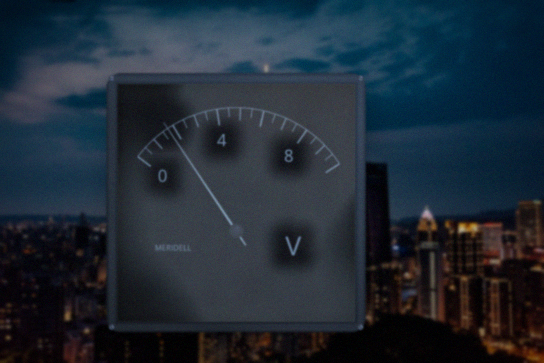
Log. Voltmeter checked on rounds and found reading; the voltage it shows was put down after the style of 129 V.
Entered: 1.75 V
